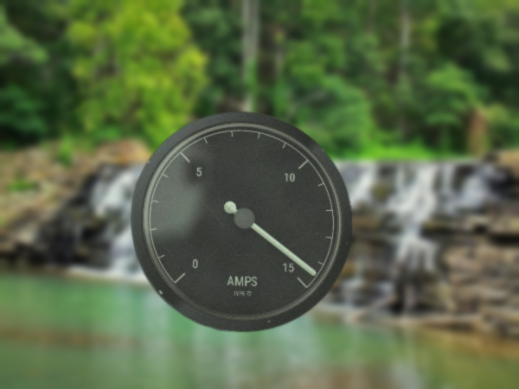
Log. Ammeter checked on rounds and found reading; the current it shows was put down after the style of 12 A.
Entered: 14.5 A
